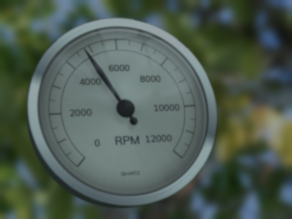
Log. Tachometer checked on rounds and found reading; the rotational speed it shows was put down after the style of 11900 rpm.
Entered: 4750 rpm
